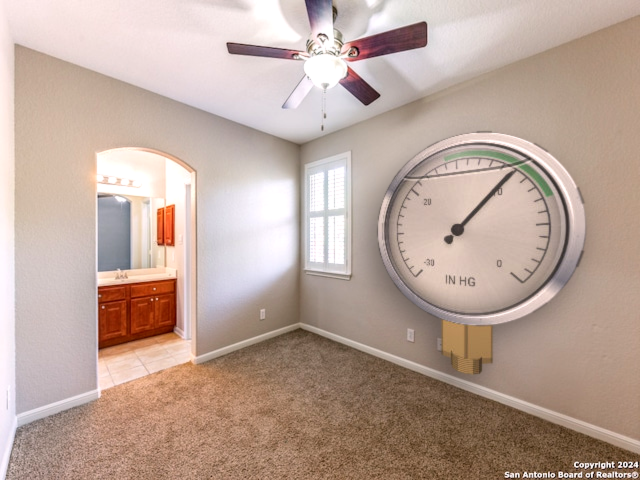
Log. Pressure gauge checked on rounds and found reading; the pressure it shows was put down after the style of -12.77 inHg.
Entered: -10 inHg
